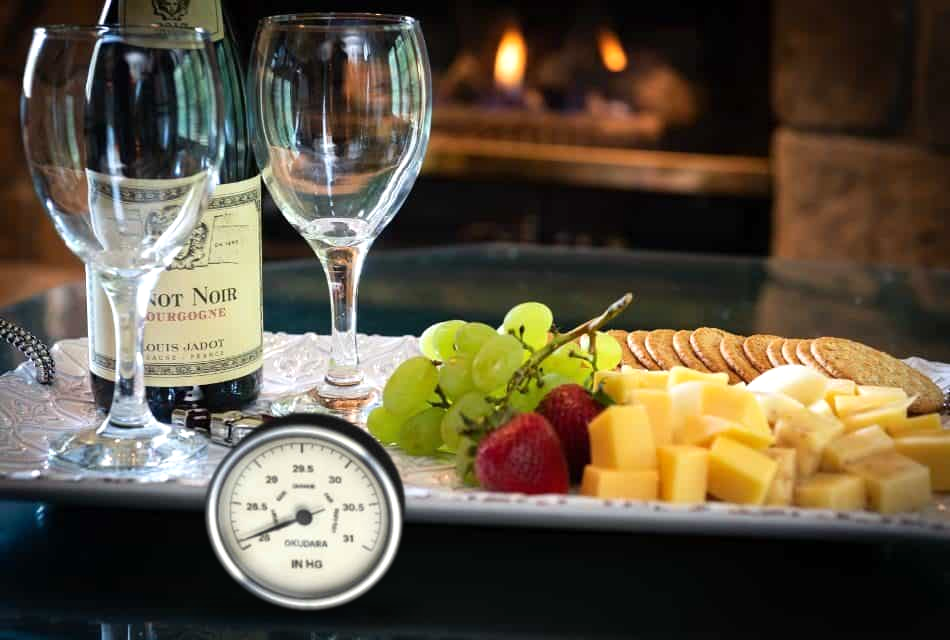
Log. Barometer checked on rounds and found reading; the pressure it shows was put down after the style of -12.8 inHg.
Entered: 28.1 inHg
